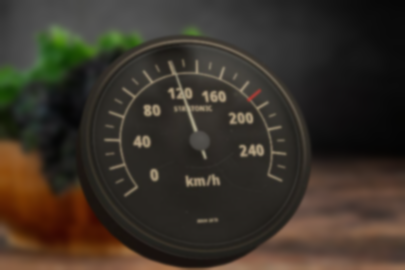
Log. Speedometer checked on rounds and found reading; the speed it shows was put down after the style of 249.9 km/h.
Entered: 120 km/h
